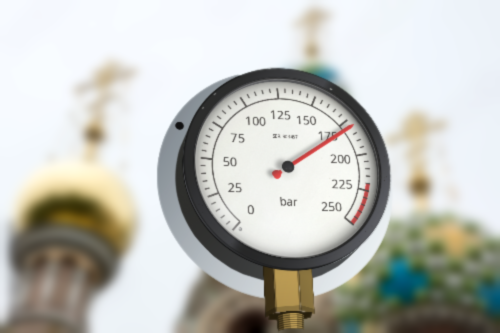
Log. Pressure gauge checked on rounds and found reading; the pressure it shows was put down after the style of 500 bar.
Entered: 180 bar
